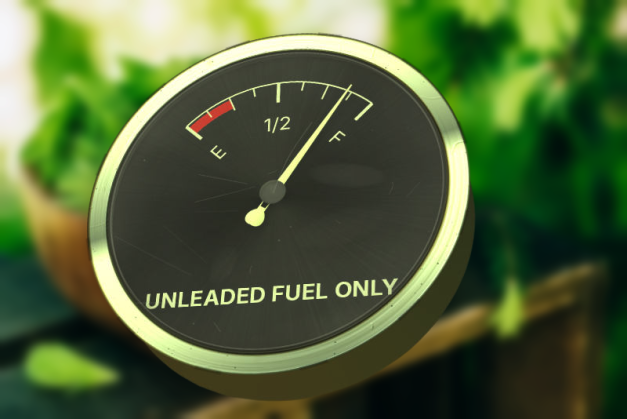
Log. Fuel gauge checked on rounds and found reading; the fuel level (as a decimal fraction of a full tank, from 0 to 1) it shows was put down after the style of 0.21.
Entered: 0.875
